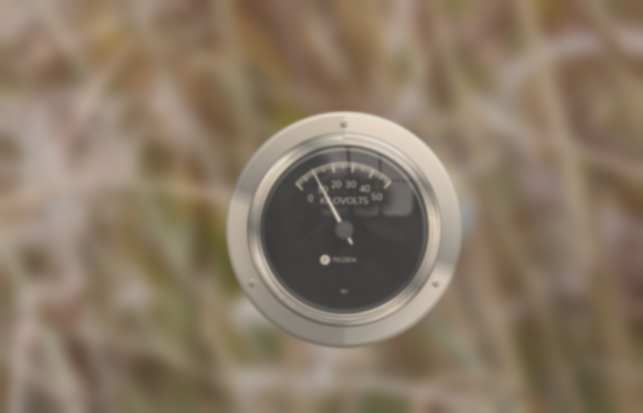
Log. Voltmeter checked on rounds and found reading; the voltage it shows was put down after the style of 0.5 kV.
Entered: 10 kV
